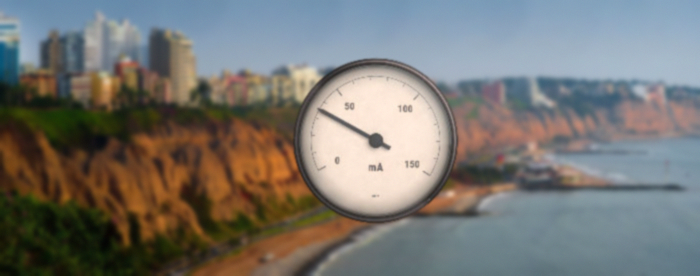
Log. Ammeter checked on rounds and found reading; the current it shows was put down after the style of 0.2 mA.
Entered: 35 mA
